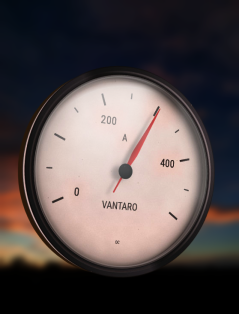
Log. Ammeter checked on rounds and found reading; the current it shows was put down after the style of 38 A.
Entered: 300 A
